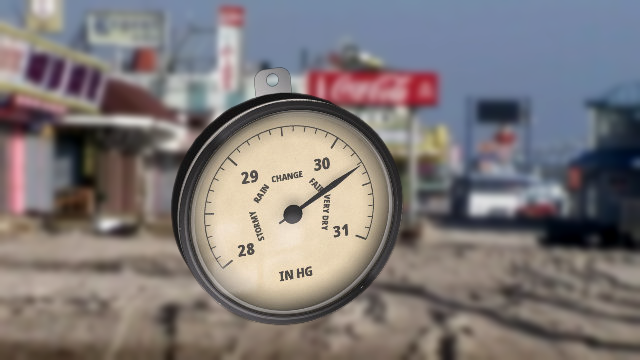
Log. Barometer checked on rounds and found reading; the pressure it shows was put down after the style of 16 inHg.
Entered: 30.3 inHg
